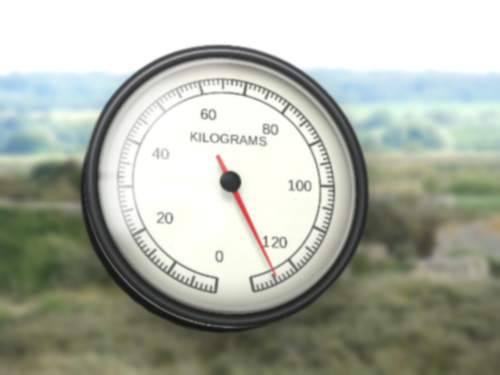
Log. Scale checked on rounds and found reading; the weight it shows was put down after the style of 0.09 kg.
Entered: 125 kg
